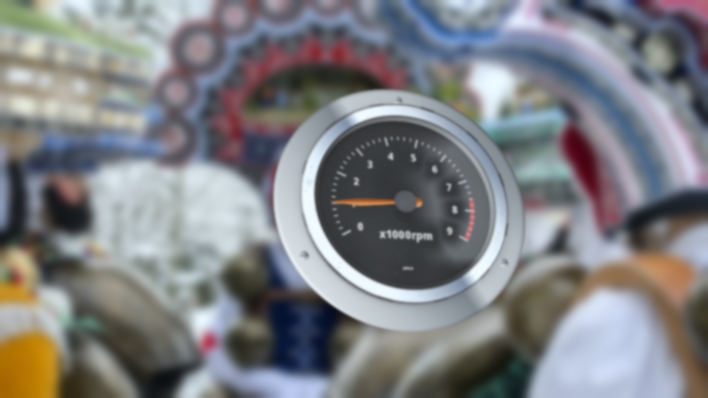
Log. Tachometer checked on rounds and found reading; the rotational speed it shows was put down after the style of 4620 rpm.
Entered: 1000 rpm
